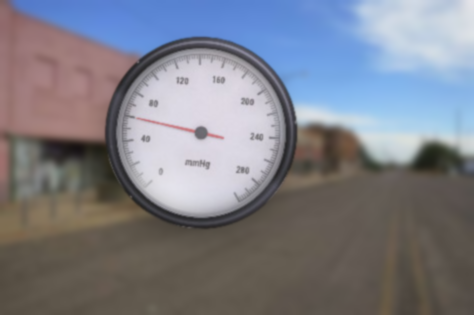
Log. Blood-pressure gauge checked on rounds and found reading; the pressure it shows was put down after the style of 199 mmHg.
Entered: 60 mmHg
